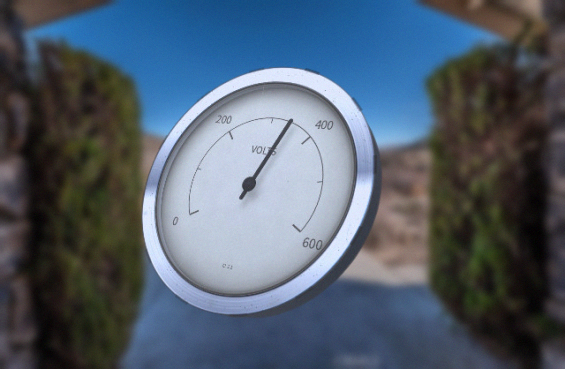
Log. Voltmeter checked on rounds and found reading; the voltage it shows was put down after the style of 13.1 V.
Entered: 350 V
